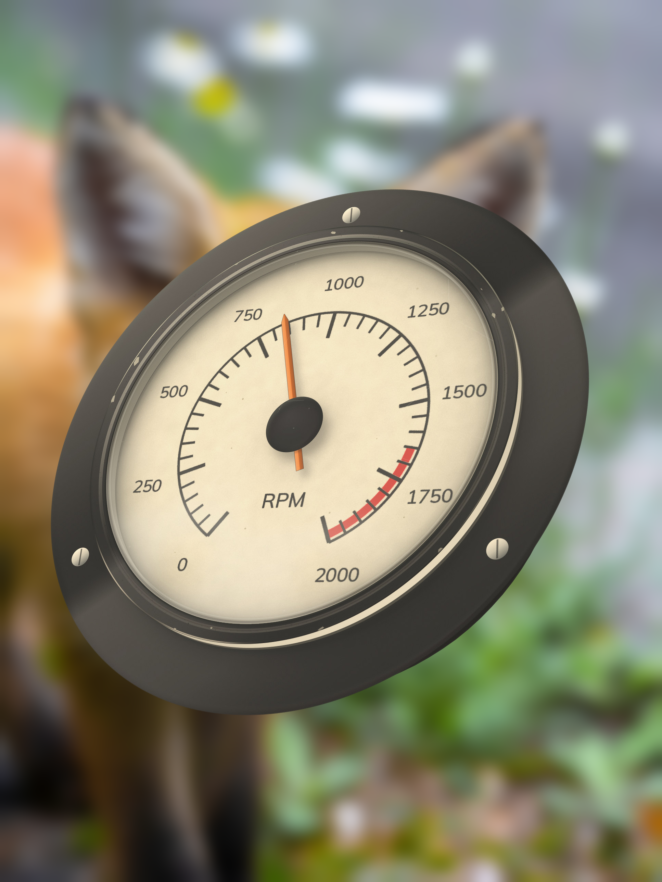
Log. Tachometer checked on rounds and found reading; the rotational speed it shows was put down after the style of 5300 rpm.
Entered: 850 rpm
